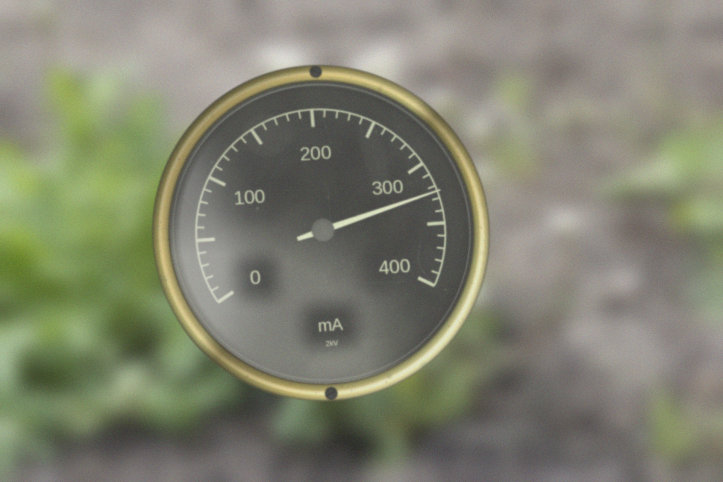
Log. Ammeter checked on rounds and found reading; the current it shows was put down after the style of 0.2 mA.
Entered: 325 mA
